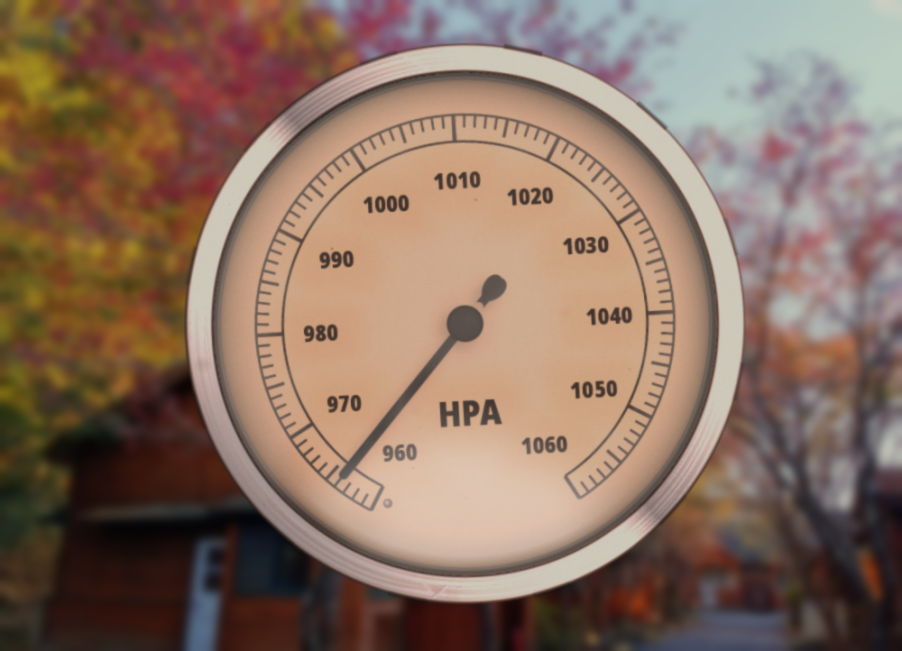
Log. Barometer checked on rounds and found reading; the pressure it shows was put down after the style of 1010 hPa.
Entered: 964 hPa
